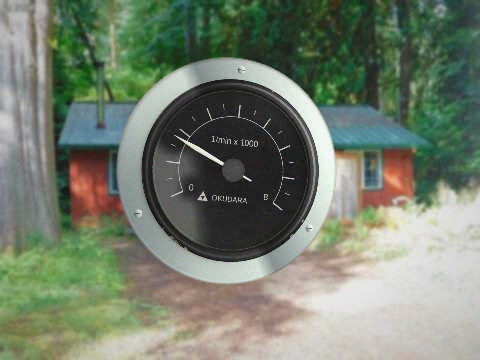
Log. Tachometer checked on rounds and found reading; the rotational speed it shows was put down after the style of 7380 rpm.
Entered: 1750 rpm
